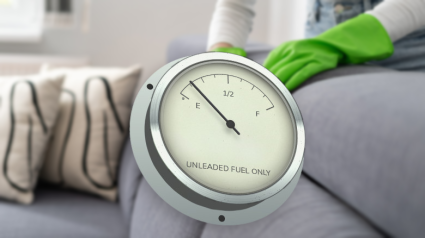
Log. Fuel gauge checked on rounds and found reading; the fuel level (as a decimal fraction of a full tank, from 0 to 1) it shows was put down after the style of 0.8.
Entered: 0.125
